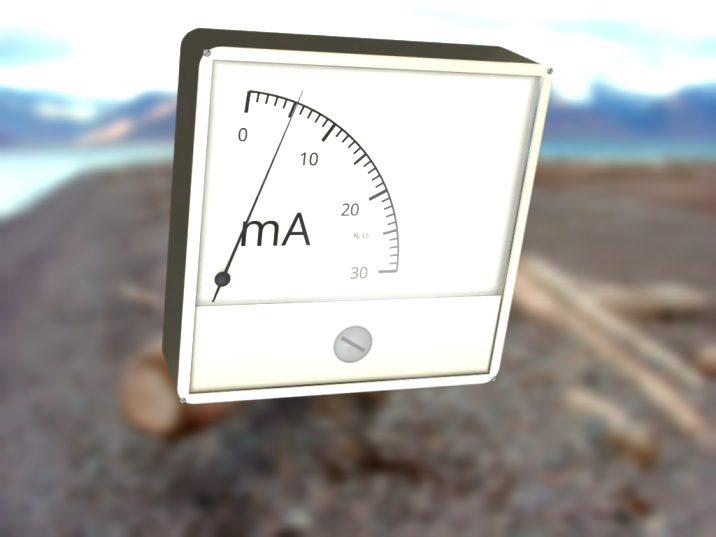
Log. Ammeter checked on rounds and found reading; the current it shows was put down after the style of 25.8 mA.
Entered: 5 mA
